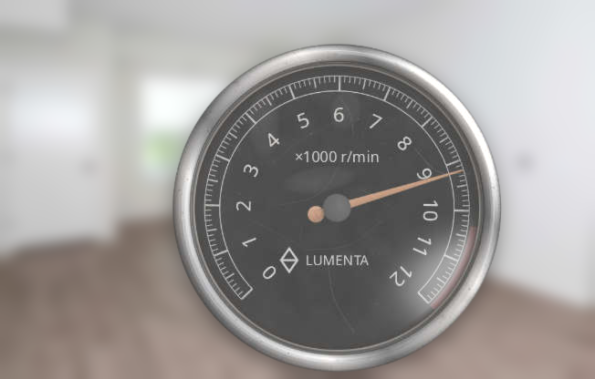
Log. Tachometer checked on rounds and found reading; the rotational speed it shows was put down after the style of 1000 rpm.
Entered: 9200 rpm
